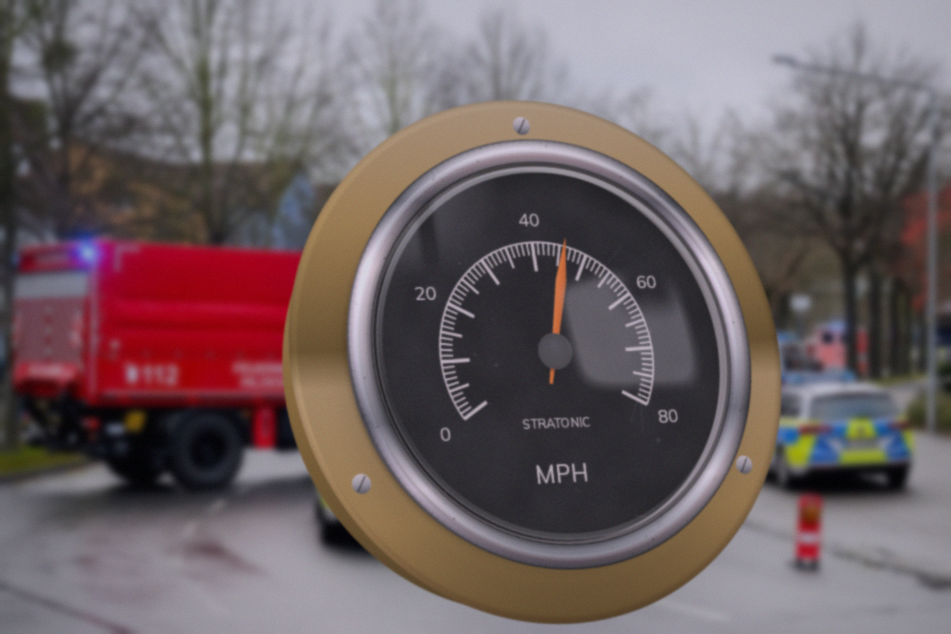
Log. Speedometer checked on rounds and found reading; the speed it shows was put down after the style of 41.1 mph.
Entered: 45 mph
